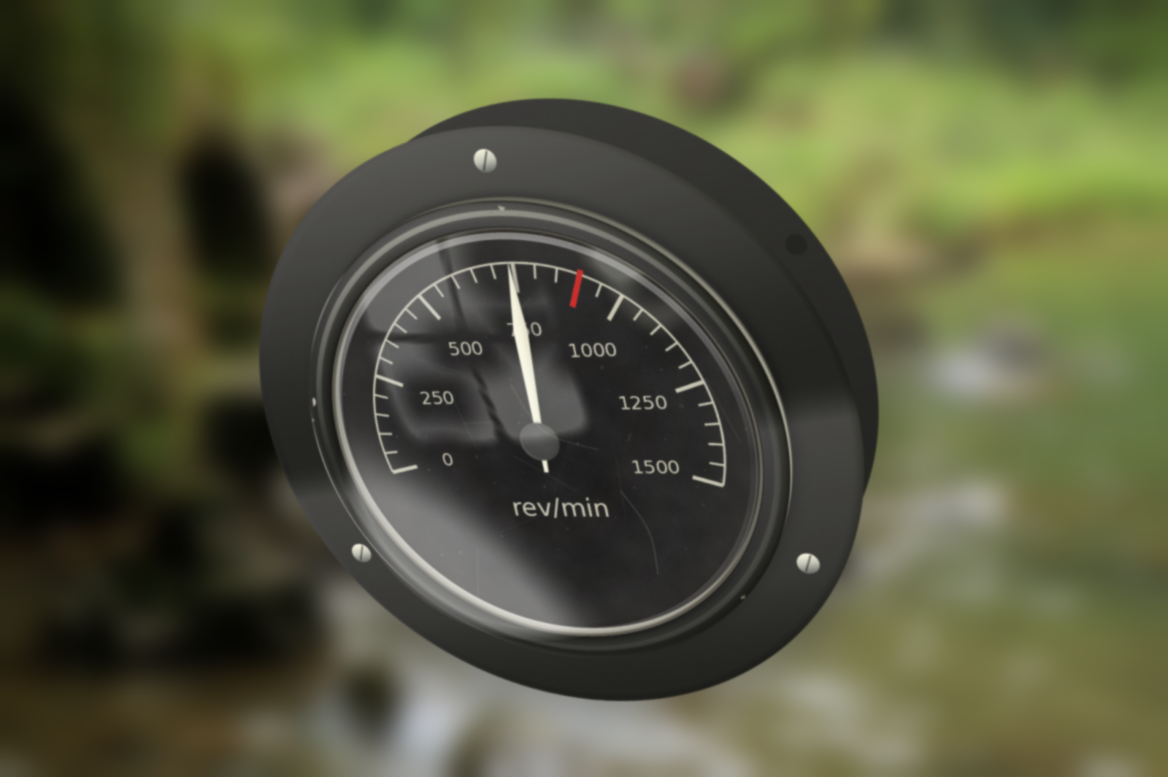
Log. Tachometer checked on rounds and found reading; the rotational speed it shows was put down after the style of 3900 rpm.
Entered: 750 rpm
